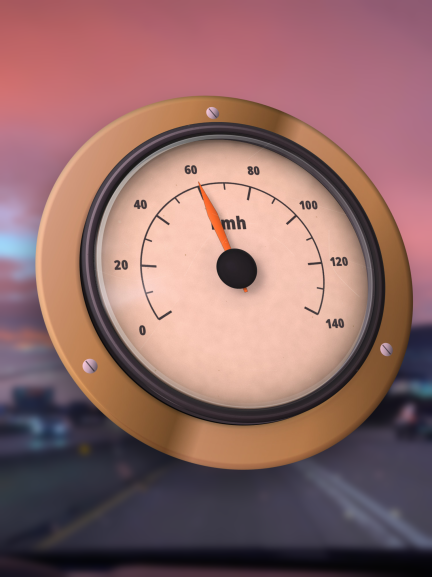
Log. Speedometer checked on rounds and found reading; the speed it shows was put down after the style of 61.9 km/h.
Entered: 60 km/h
